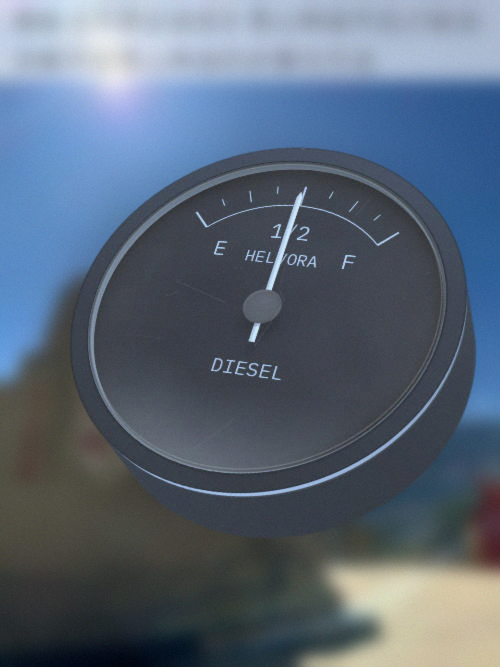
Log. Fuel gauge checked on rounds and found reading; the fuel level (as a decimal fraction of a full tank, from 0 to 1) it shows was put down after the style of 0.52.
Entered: 0.5
